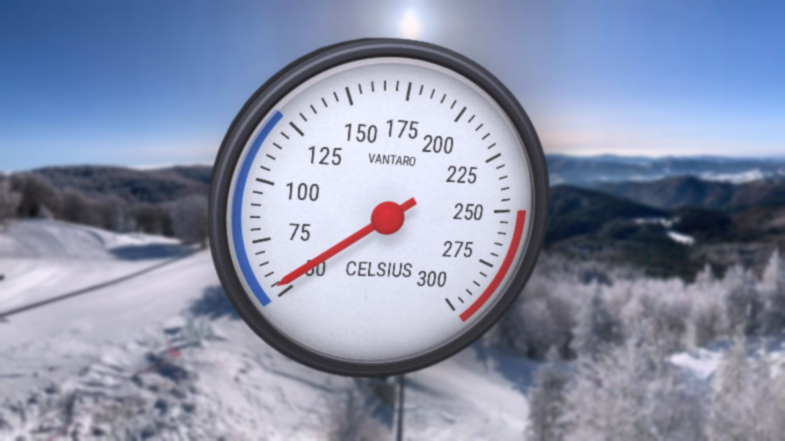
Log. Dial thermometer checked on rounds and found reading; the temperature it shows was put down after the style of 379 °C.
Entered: 55 °C
